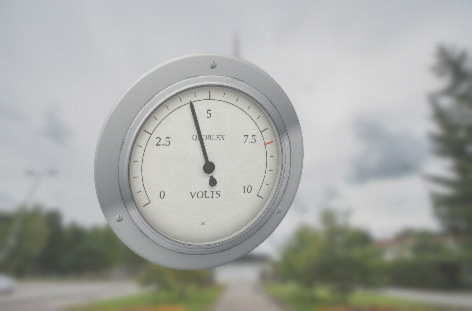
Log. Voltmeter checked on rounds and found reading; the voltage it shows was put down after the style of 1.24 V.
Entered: 4.25 V
